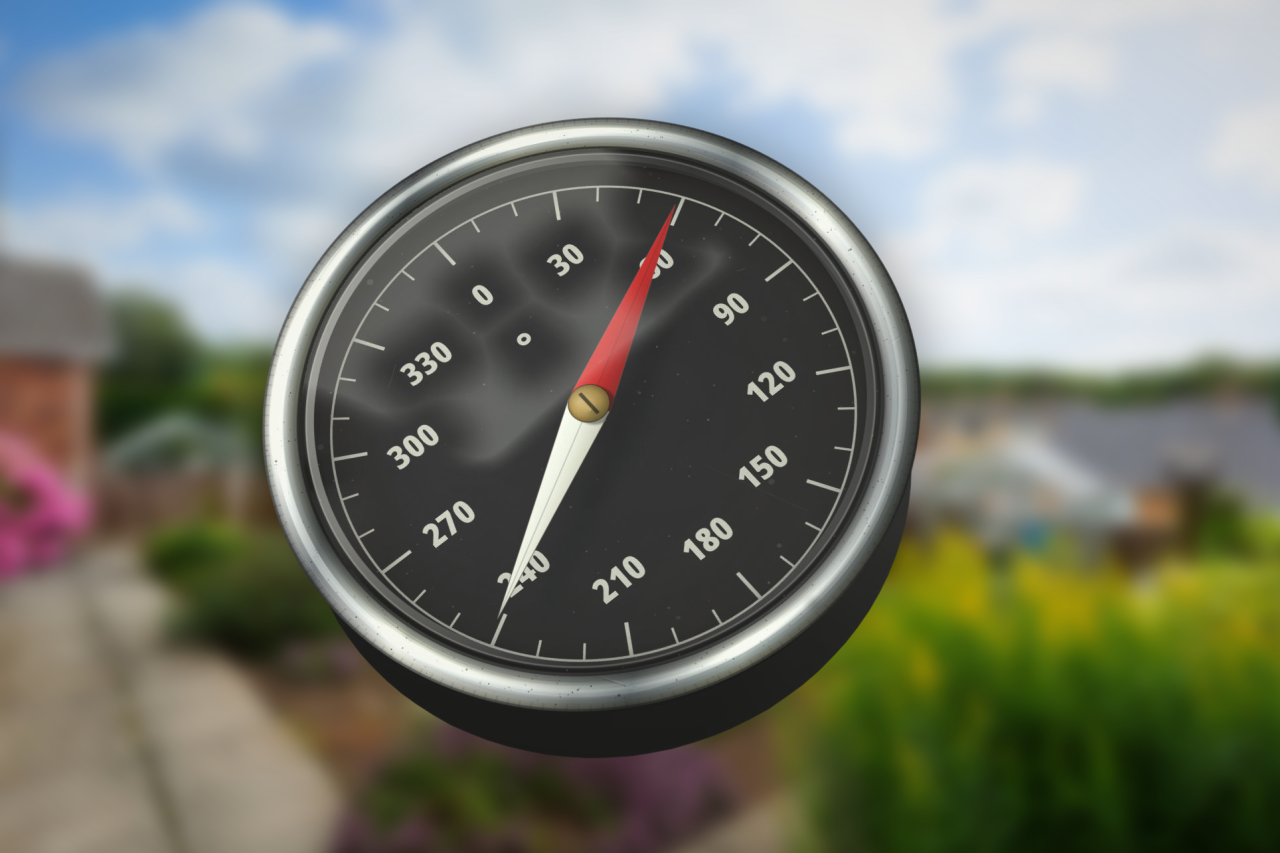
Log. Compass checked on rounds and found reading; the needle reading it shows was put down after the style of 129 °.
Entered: 60 °
